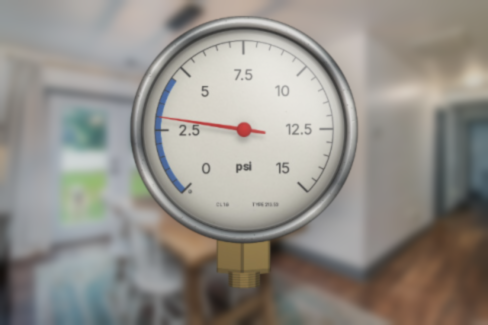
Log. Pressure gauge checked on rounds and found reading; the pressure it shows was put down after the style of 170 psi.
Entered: 3 psi
